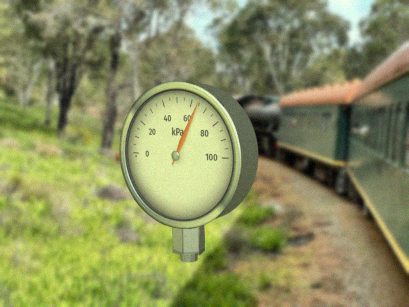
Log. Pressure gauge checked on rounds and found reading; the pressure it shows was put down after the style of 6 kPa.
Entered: 65 kPa
